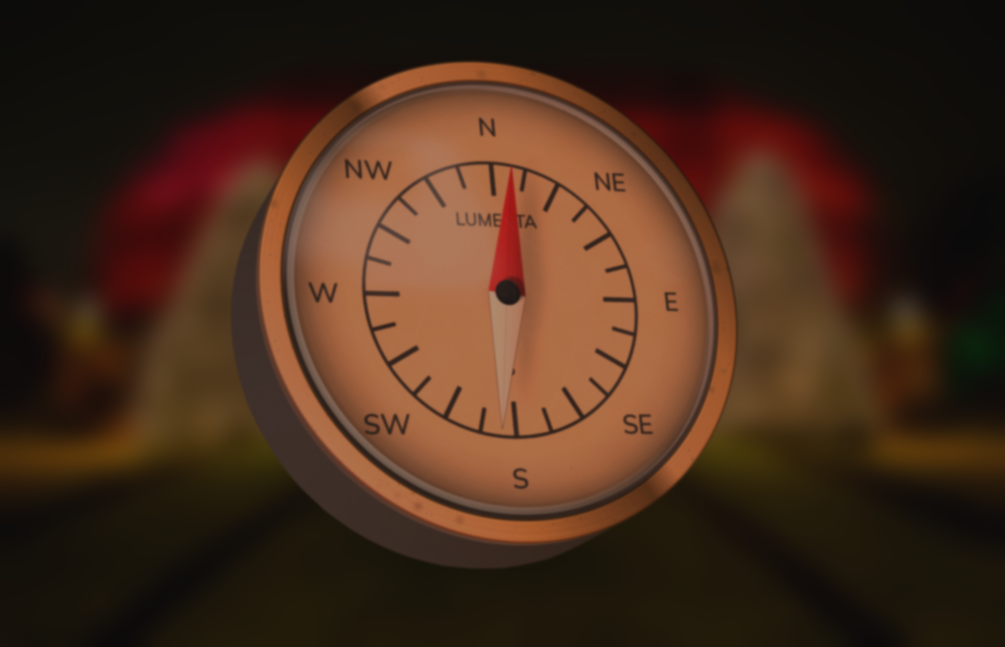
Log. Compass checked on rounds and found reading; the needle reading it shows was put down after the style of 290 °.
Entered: 7.5 °
